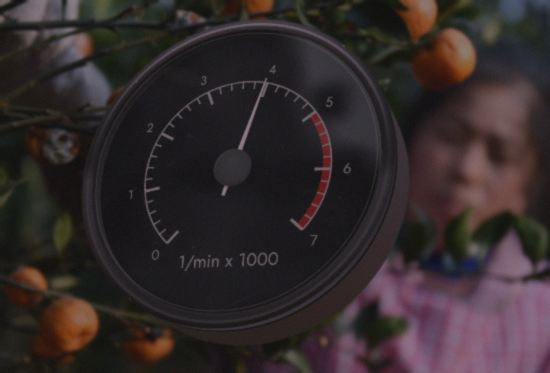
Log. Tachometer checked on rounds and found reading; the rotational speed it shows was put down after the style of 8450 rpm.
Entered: 4000 rpm
